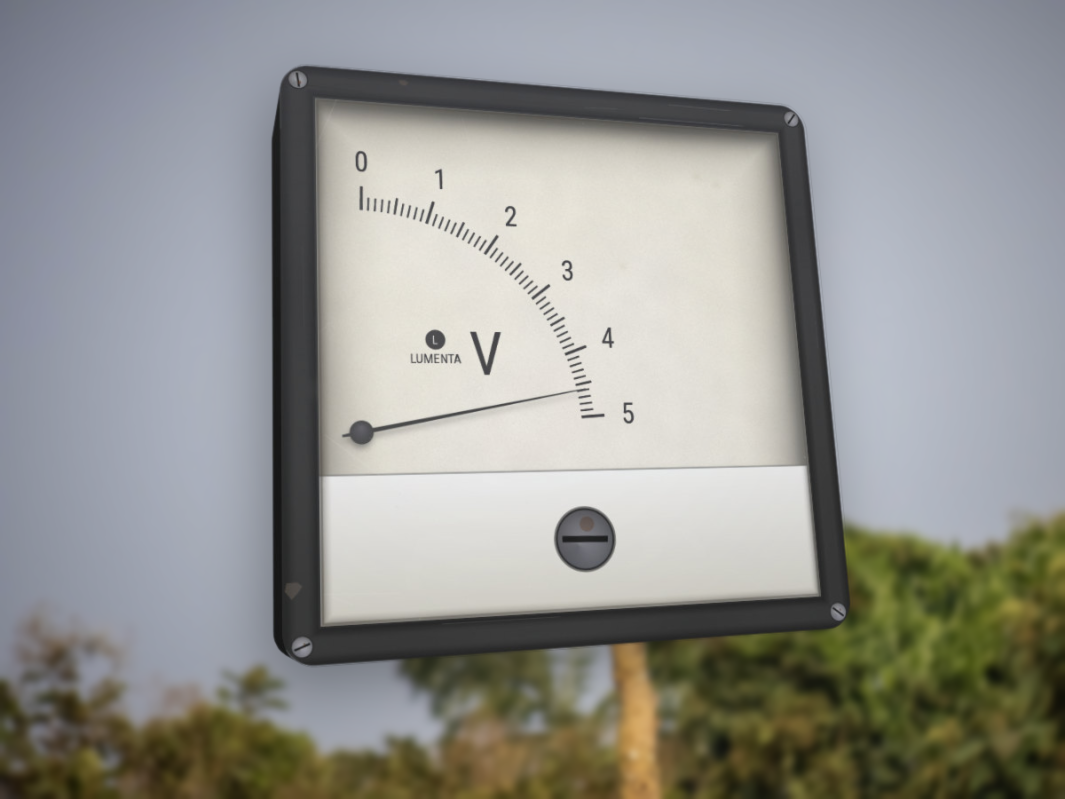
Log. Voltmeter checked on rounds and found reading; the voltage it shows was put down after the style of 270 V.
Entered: 4.6 V
